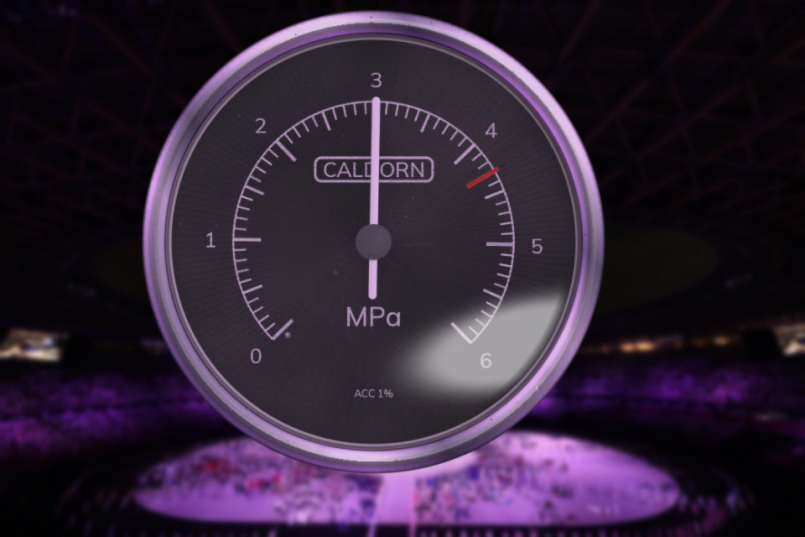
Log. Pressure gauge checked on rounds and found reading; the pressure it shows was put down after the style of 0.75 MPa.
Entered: 3 MPa
